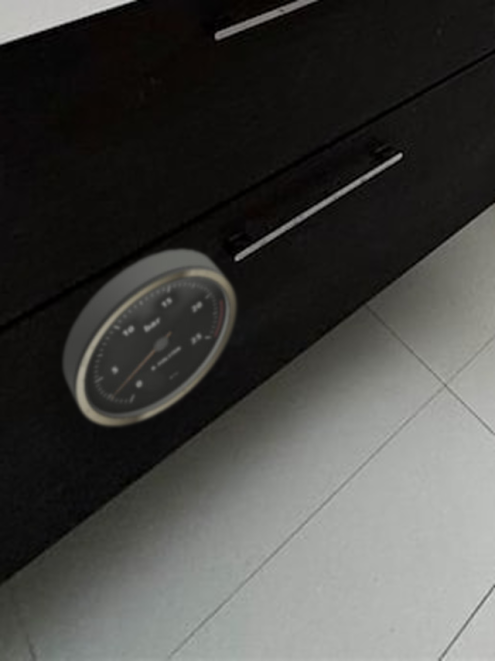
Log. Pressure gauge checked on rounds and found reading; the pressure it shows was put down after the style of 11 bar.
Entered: 2.5 bar
